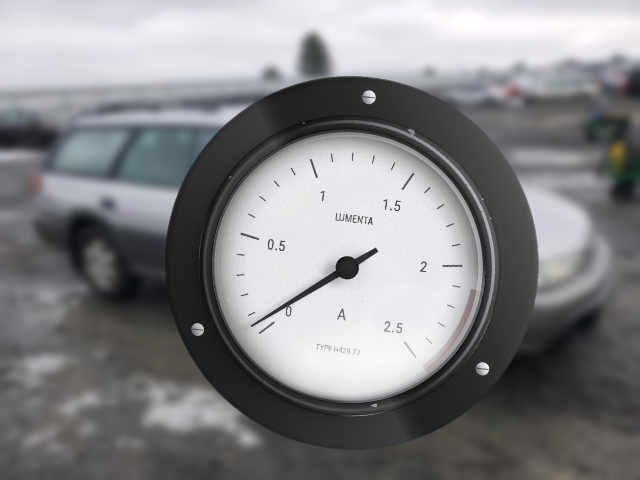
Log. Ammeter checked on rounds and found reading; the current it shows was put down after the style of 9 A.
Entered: 0.05 A
